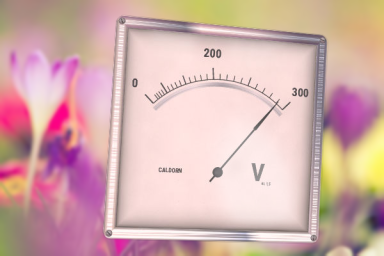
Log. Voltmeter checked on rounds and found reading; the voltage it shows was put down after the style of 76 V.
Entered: 290 V
